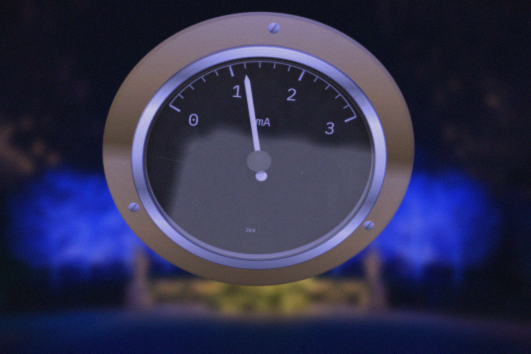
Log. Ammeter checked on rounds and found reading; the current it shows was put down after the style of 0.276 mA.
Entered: 1.2 mA
